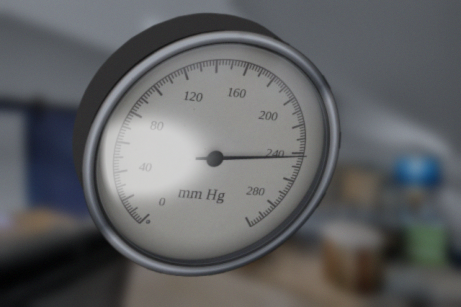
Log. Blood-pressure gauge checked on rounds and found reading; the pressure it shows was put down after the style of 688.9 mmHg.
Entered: 240 mmHg
